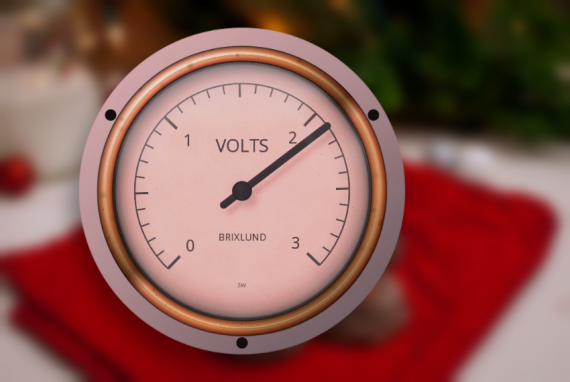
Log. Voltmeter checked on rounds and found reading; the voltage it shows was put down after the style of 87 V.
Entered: 2.1 V
